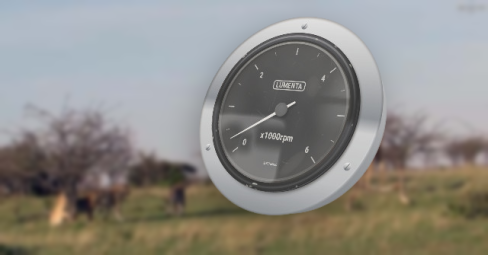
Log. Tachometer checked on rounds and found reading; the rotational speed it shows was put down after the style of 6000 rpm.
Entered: 250 rpm
